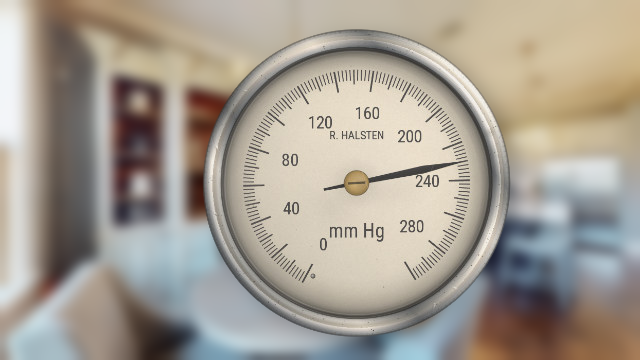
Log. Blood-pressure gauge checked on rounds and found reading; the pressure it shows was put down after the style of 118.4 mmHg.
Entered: 230 mmHg
